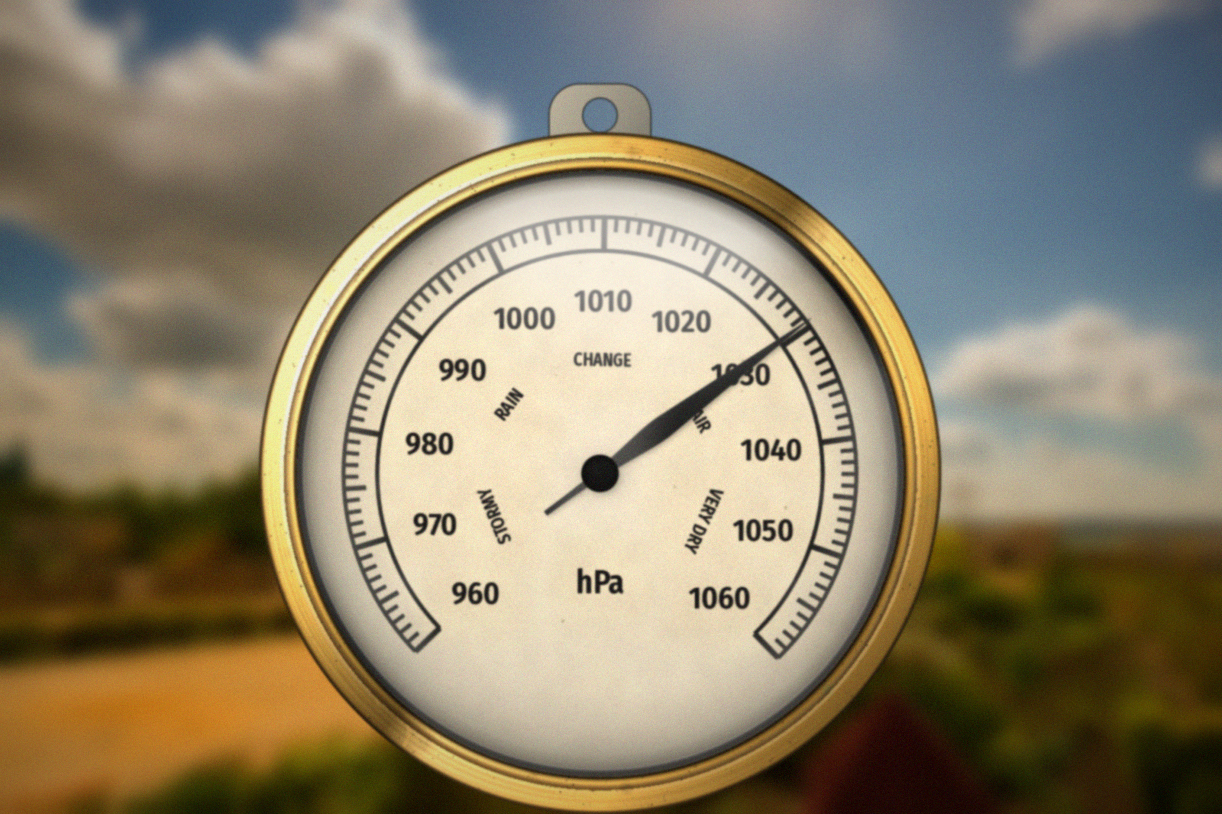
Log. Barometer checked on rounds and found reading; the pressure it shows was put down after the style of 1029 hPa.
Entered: 1029.5 hPa
